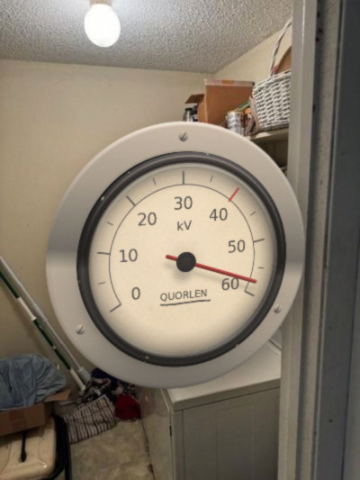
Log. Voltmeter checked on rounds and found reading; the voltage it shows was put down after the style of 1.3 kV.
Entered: 57.5 kV
